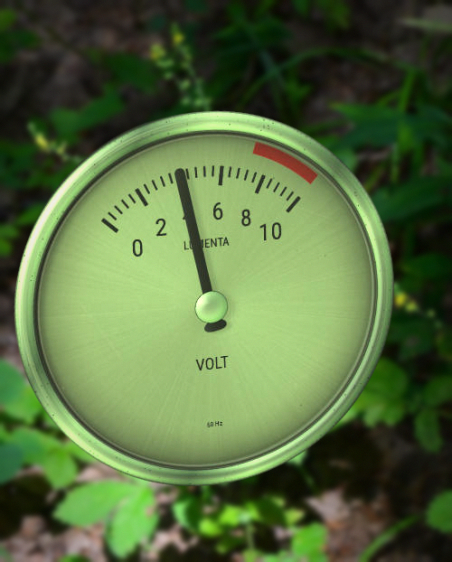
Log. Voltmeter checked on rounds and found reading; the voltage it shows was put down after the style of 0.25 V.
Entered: 4 V
